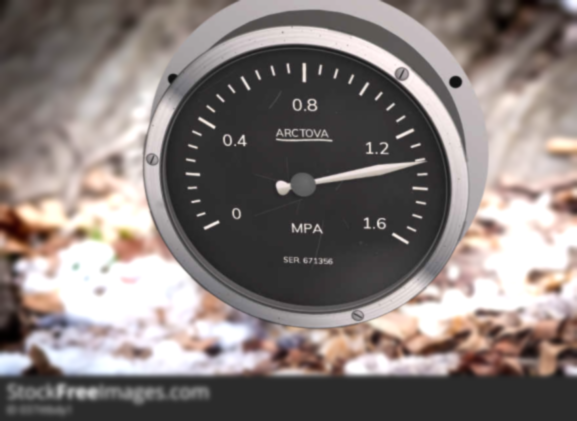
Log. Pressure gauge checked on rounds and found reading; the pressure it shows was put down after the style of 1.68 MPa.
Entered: 1.3 MPa
